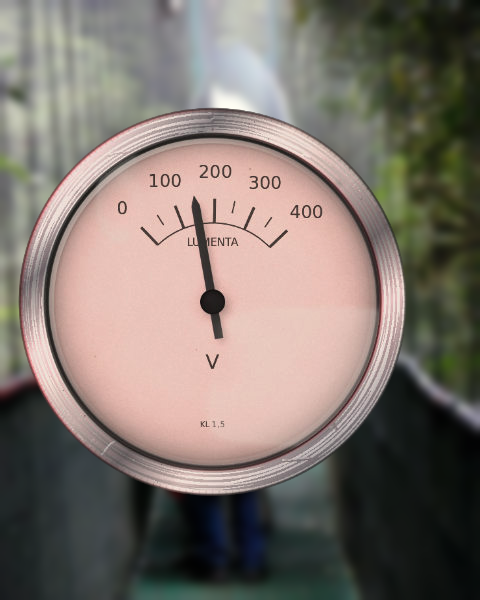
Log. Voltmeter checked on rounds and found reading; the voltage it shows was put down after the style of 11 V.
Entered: 150 V
